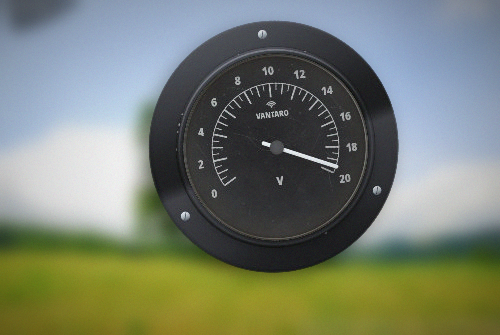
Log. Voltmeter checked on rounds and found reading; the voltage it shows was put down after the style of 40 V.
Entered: 19.5 V
